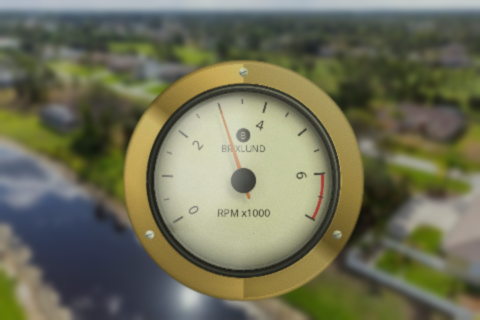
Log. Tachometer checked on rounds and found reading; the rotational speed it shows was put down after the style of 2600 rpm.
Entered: 3000 rpm
